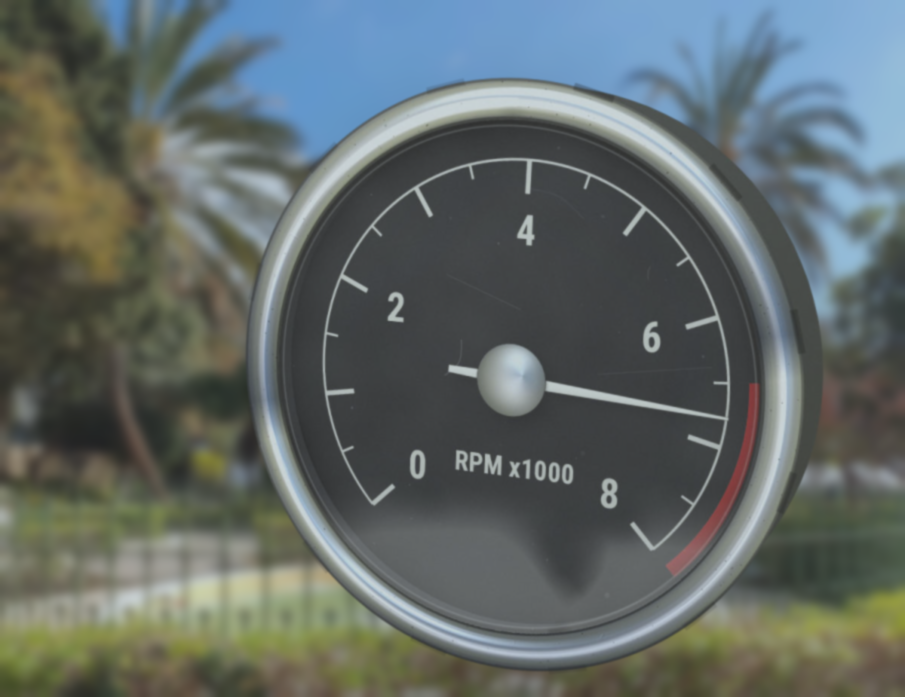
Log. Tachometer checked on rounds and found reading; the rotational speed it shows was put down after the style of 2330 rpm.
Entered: 6750 rpm
